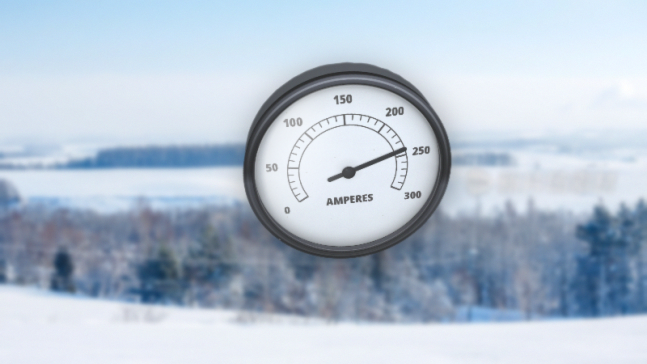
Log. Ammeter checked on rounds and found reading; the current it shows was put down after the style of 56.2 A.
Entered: 240 A
